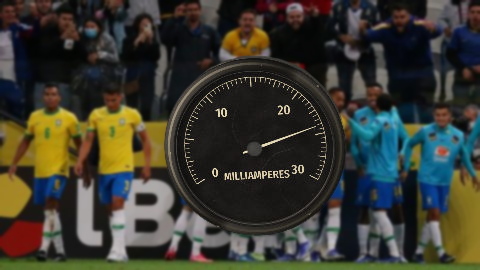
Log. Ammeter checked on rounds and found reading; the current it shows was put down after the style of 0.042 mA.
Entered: 24 mA
